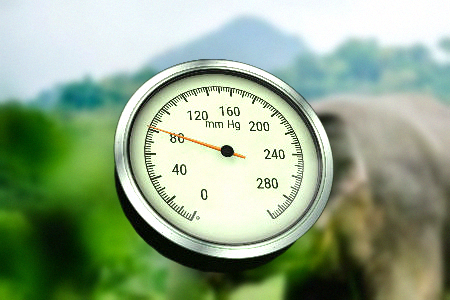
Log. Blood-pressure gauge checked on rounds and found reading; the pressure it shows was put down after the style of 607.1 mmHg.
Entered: 80 mmHg
